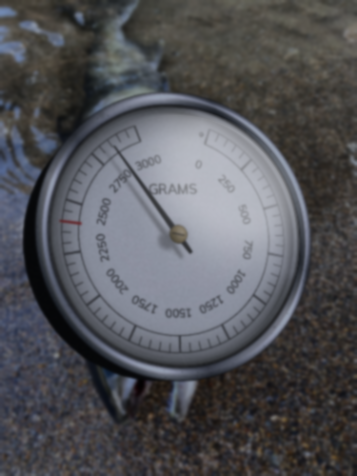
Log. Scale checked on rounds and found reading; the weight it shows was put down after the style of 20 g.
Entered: 2850 g
